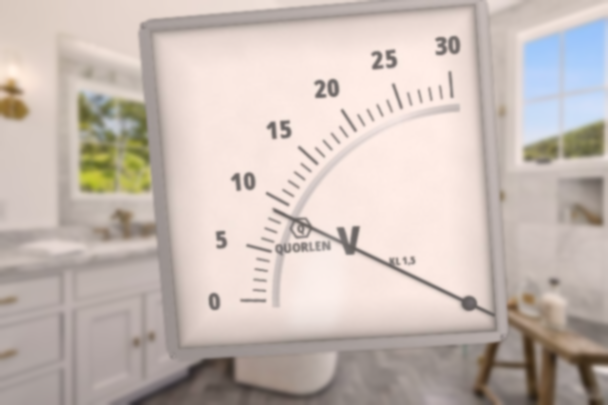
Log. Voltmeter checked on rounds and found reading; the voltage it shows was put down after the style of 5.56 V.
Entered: 9 V
